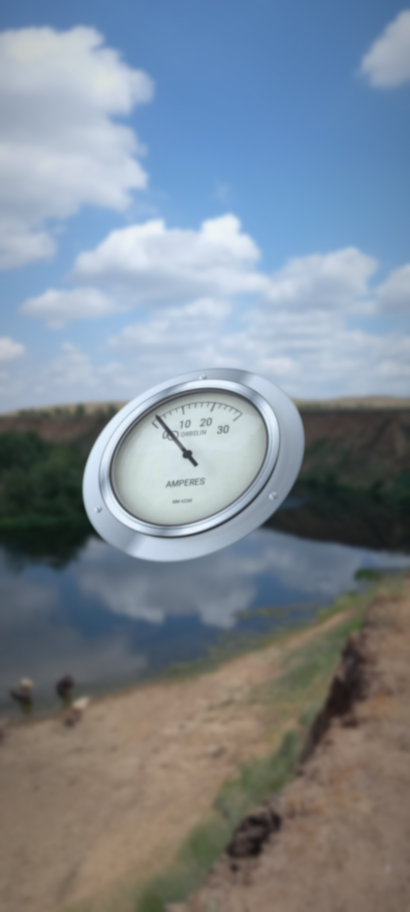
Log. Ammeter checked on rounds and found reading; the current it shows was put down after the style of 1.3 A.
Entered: 2 A
